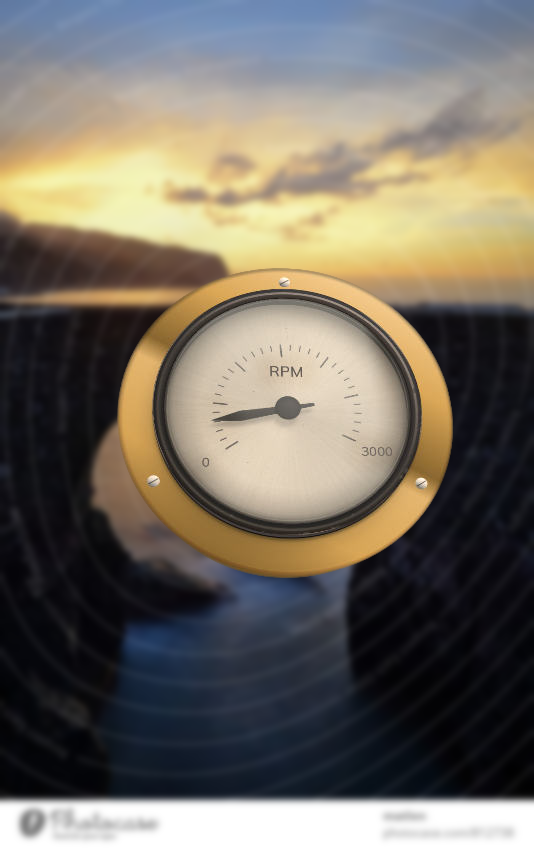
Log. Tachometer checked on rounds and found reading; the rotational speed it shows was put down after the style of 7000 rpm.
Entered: 300 rpm
